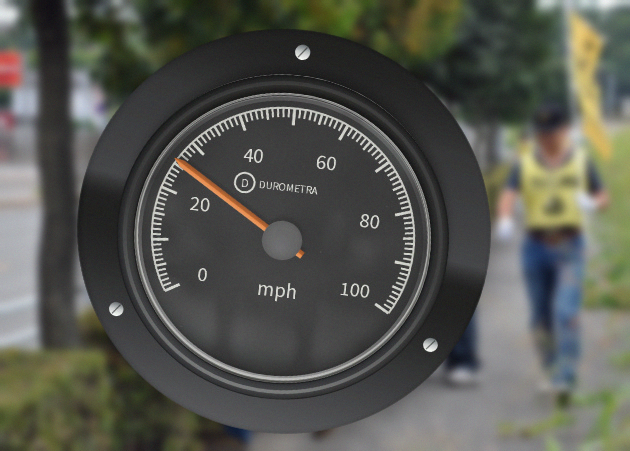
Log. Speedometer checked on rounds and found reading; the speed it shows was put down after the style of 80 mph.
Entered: 26 mph
